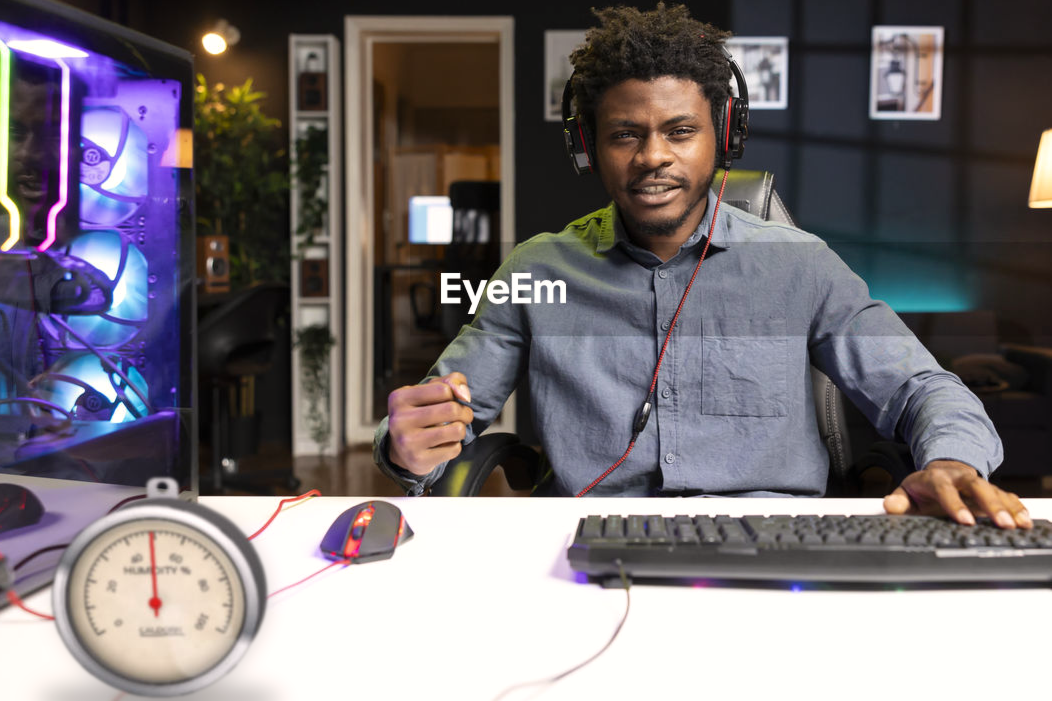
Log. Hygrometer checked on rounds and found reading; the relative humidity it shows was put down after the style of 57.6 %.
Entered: 50 %
